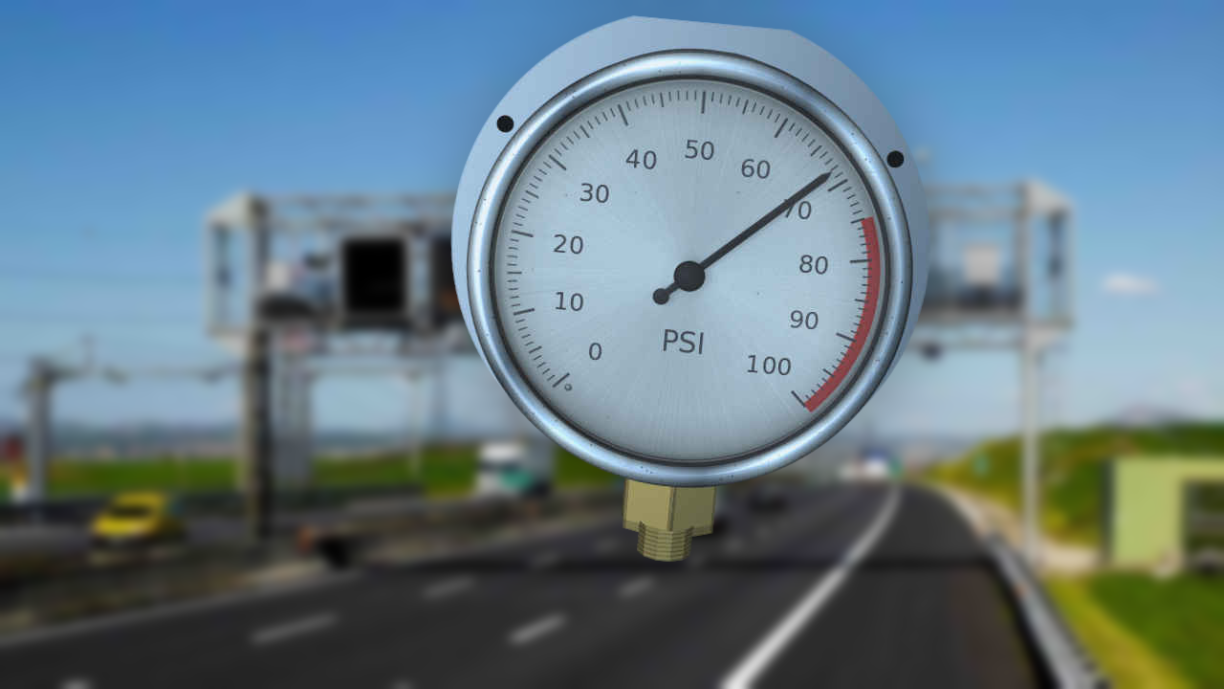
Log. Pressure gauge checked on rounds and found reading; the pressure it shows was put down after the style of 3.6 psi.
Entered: 68 psi
